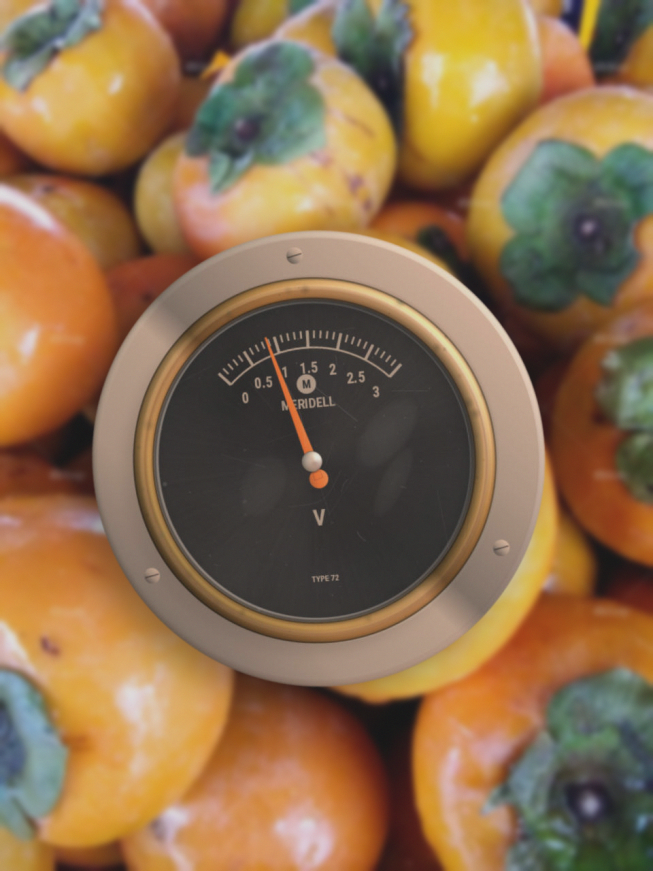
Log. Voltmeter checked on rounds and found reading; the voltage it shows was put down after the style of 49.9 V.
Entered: 0.9 V
